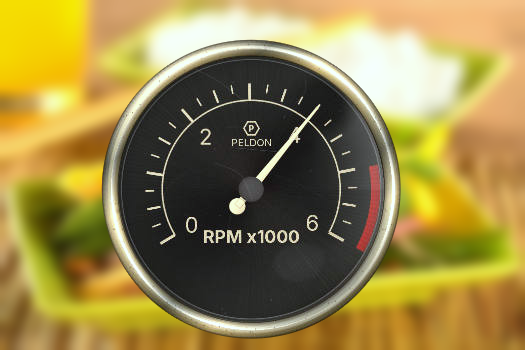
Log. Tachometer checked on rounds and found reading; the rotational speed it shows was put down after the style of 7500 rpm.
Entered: 4000 rpm
